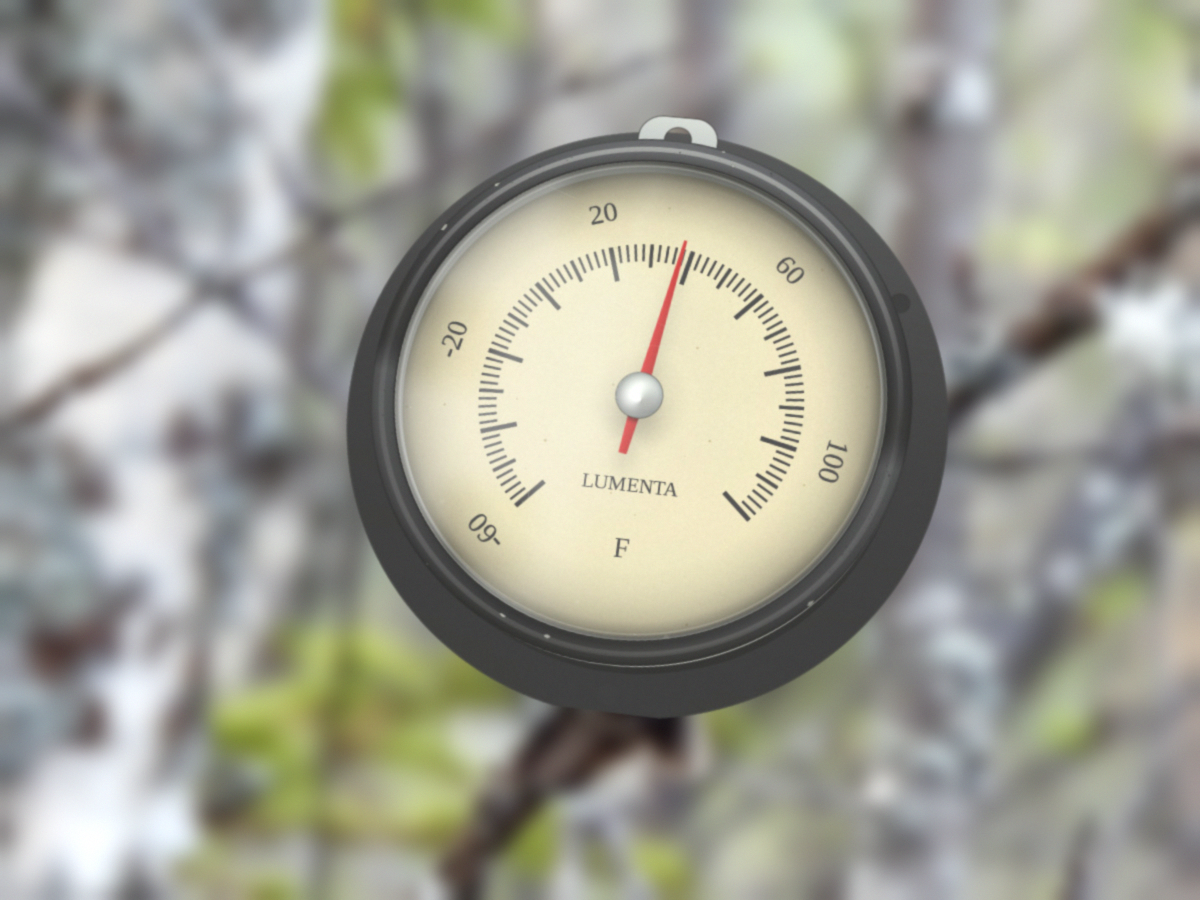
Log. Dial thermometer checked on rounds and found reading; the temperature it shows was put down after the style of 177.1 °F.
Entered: 38 °F
